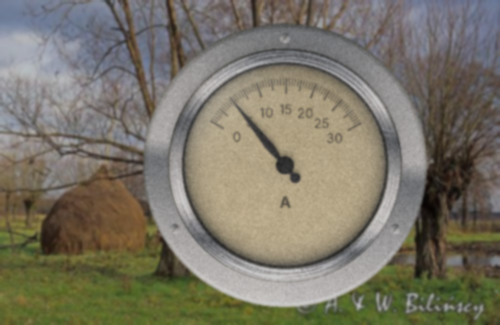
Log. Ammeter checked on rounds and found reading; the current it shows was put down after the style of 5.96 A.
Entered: 5 A
